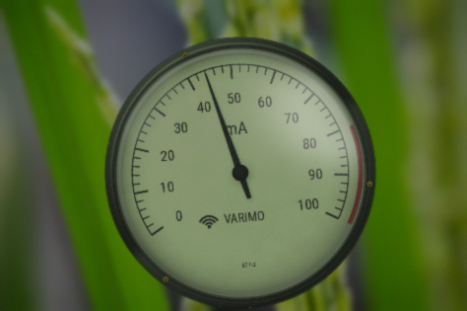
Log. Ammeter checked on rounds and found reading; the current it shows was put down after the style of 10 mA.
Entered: 44 mA
